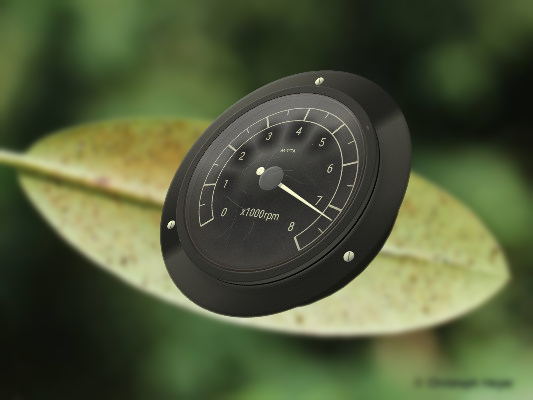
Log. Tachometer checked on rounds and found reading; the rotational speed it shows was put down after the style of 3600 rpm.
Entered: 7250 rpm
